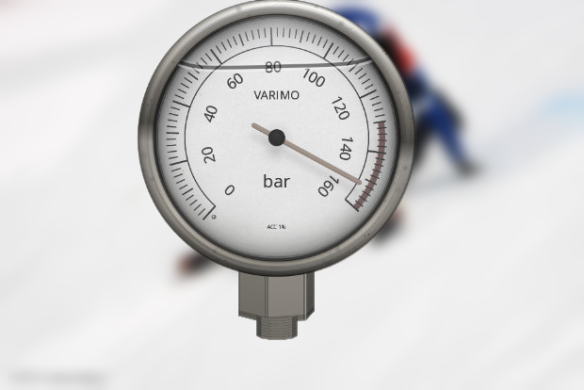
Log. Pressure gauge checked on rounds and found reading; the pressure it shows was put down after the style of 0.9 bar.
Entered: 152 bar
